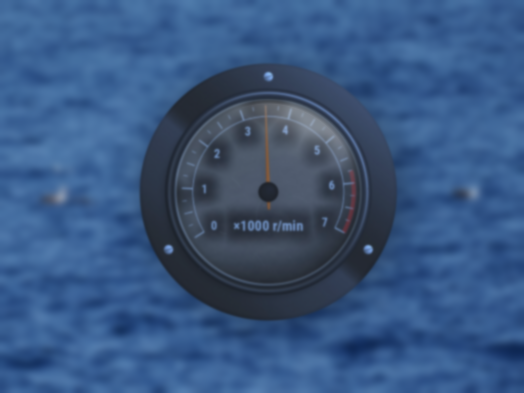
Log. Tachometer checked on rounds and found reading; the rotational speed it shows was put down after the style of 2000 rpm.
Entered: 3500 rpm
